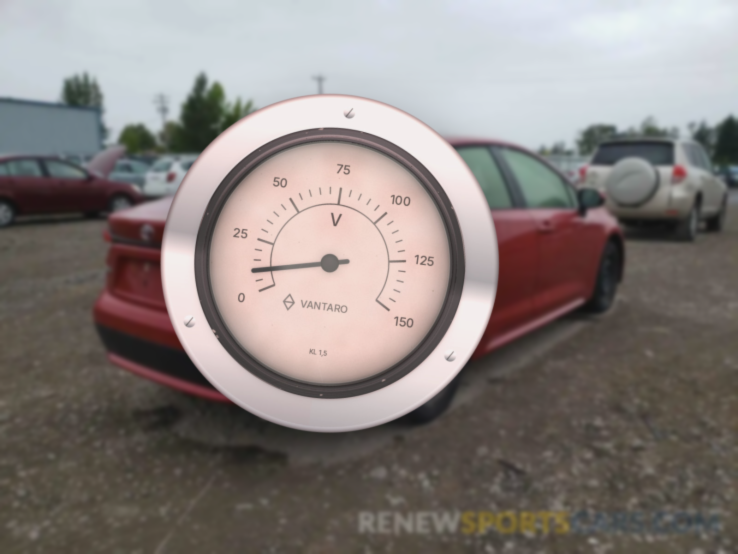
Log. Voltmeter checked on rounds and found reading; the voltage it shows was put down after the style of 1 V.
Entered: 10 V
